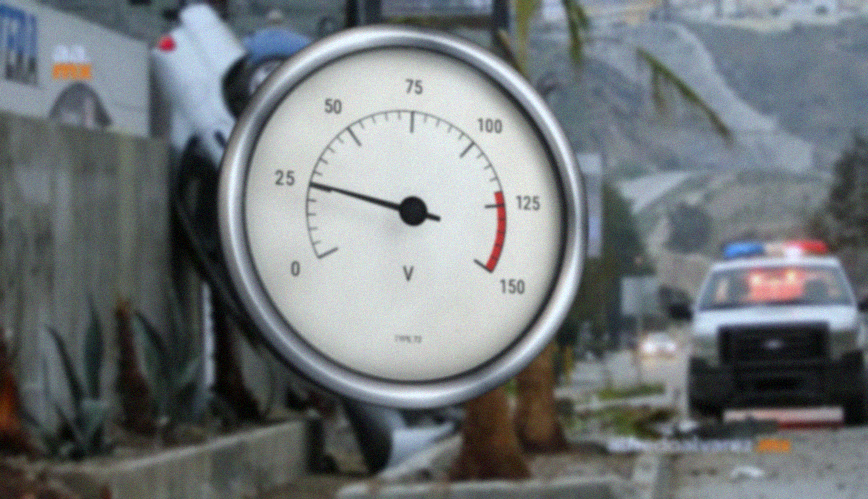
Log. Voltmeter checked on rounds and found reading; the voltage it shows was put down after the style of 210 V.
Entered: 25 V
